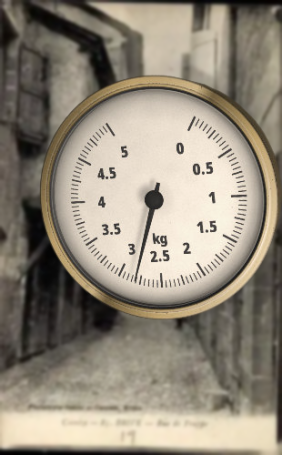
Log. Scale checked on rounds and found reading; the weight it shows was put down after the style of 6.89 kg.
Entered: 2.8 kg
